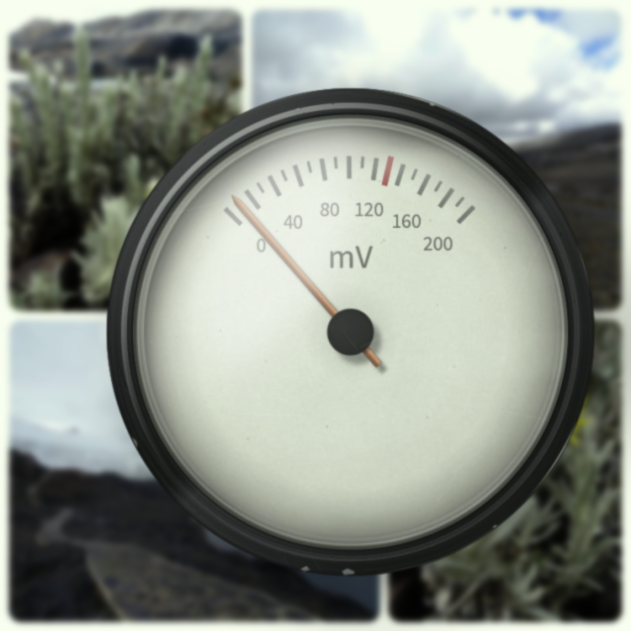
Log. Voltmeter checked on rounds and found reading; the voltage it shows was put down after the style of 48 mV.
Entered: 10 mV
